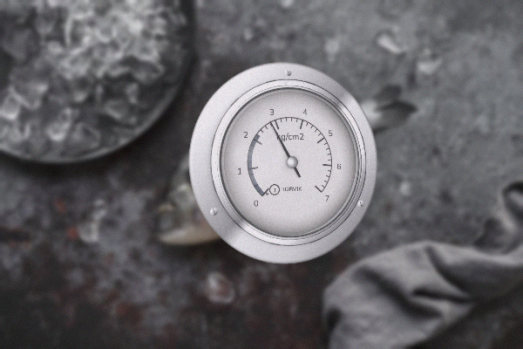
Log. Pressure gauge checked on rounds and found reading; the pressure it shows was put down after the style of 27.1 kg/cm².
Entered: 2.8 kg/cm²
